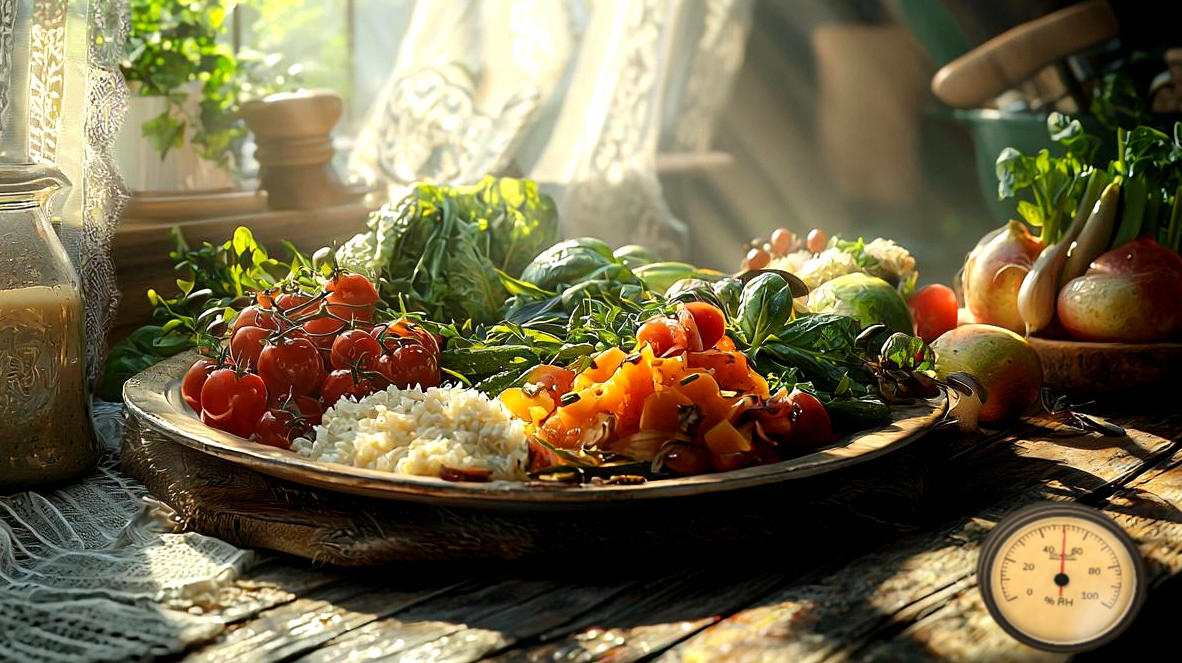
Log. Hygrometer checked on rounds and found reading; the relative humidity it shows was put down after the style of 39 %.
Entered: 50 %
